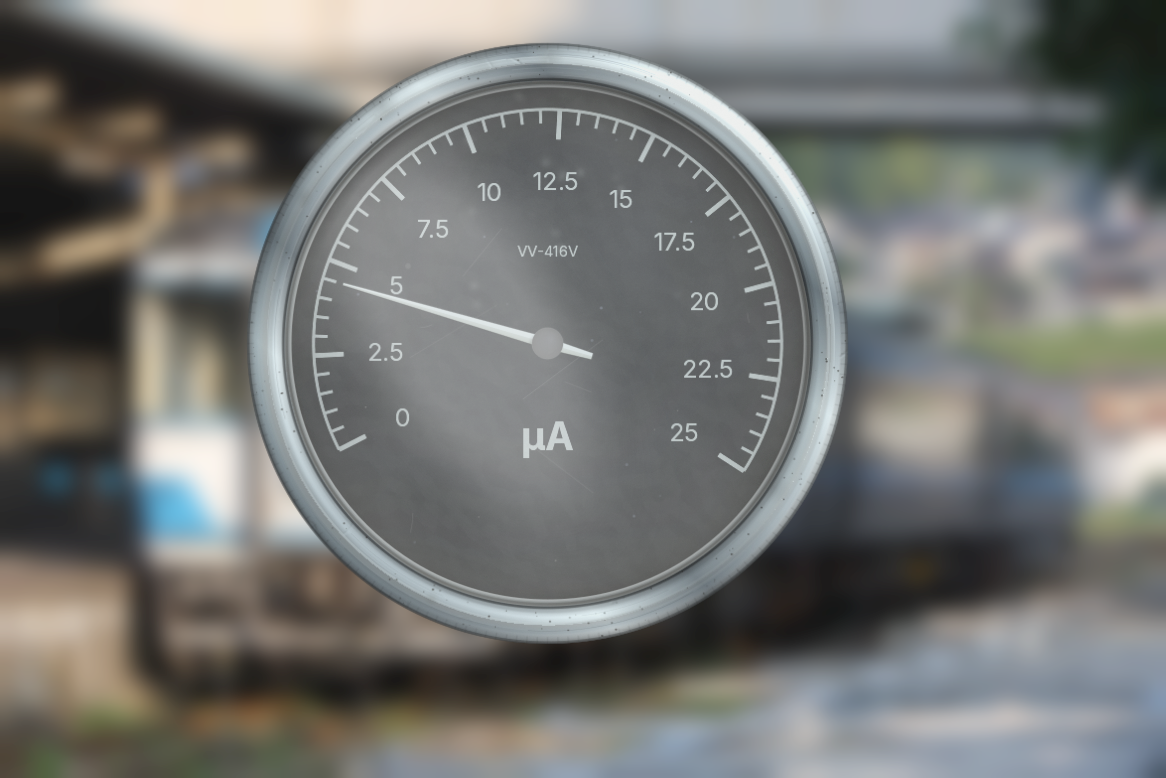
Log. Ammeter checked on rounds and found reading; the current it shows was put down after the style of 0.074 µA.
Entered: 4.5 µA
